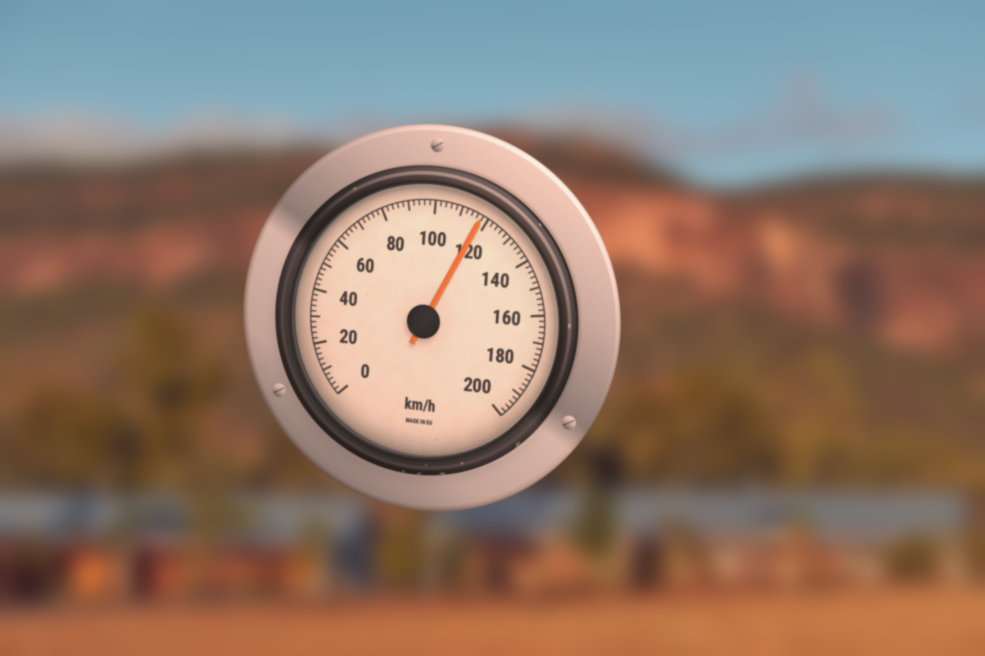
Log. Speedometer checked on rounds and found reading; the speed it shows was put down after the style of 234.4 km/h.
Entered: 118 km/h
